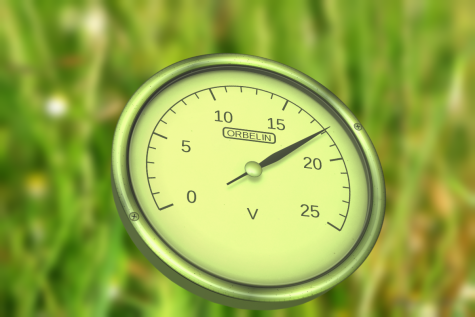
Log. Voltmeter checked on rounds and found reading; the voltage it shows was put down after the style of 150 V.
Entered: 18 V
